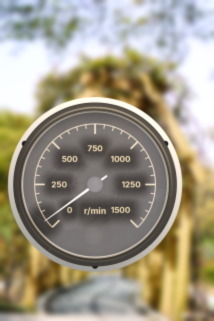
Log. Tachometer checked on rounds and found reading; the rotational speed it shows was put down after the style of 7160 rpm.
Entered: 50 rpm
